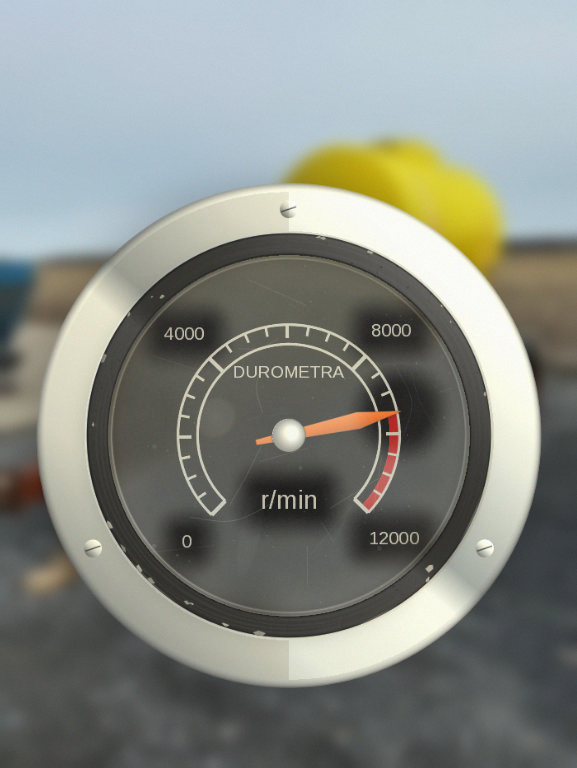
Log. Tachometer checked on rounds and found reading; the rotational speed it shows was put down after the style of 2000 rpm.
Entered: 9500 rpm
